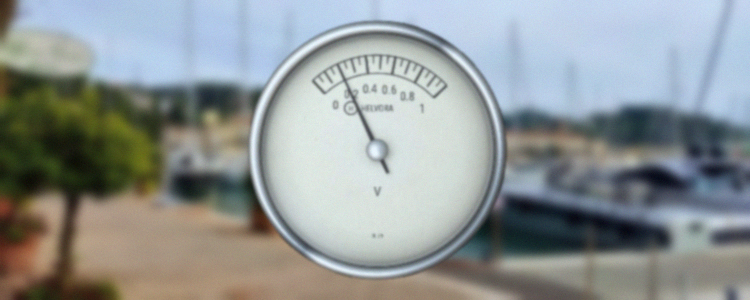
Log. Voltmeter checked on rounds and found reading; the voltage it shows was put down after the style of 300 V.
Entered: 0.2 V
